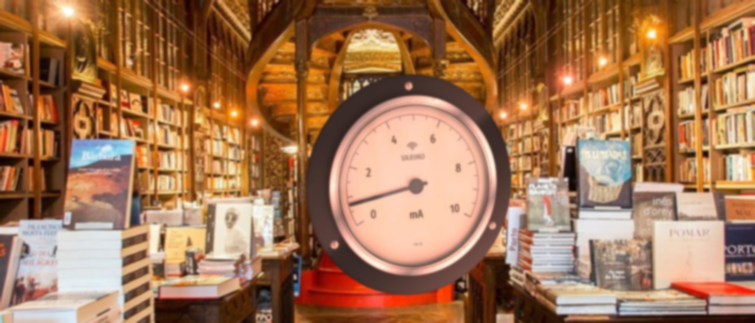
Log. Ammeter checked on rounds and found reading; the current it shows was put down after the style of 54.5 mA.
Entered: 0.75 mA
